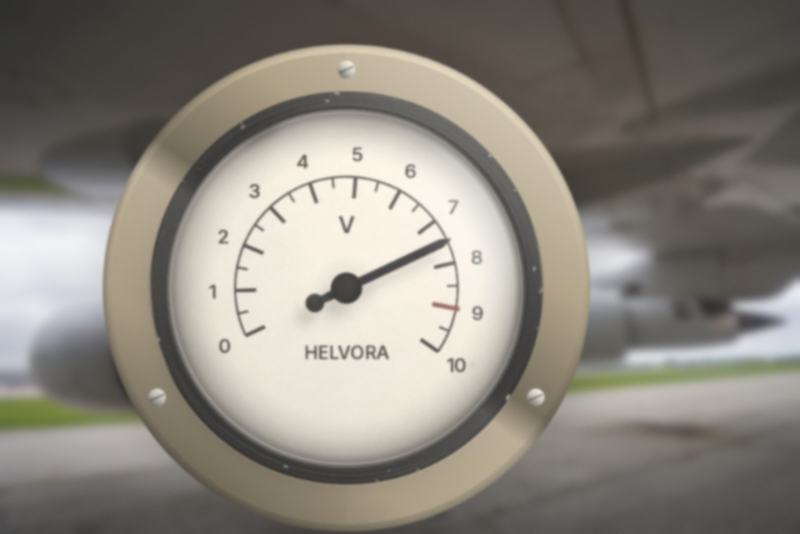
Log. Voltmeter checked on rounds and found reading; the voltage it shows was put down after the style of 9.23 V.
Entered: 7.5 V
